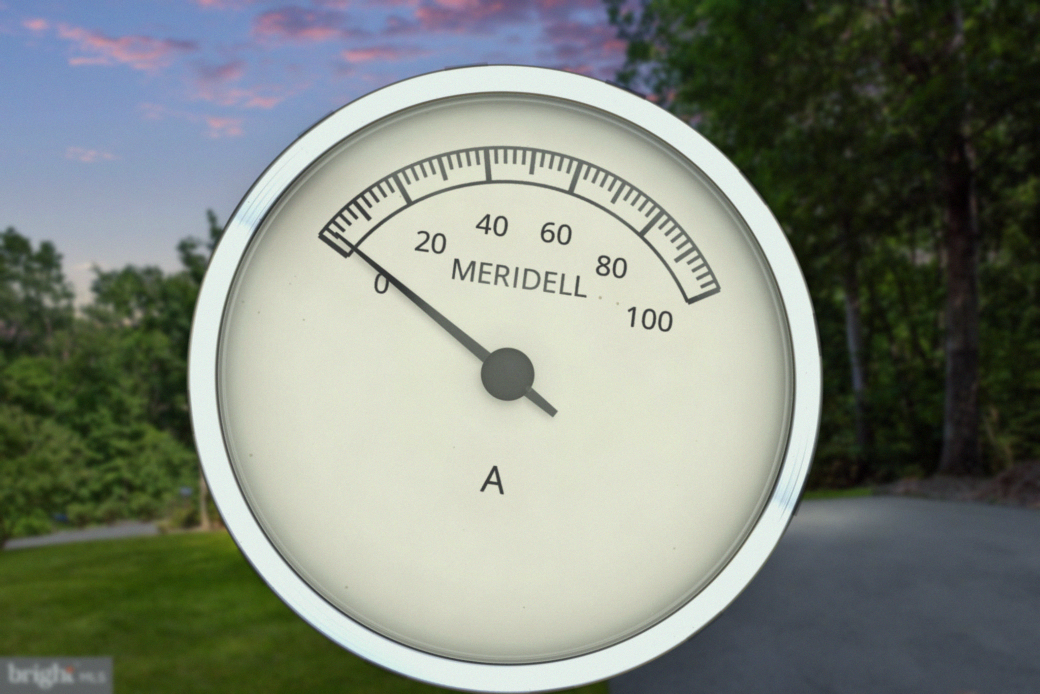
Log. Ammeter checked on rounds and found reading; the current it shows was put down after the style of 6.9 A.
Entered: 2 A
